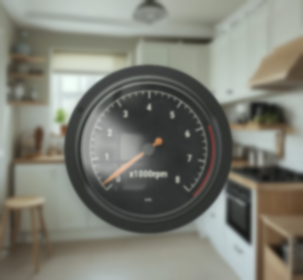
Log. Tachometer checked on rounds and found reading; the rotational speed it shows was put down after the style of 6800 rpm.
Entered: 200 rpm
